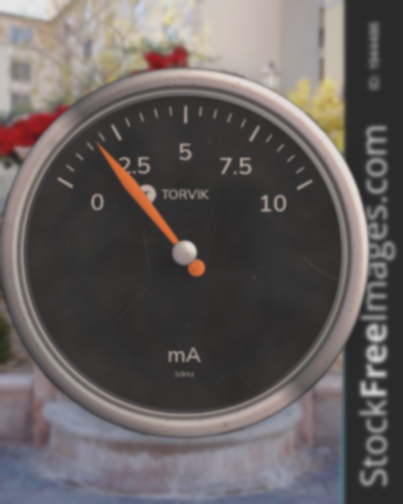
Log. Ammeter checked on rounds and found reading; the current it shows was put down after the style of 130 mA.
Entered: 1.75 mA
